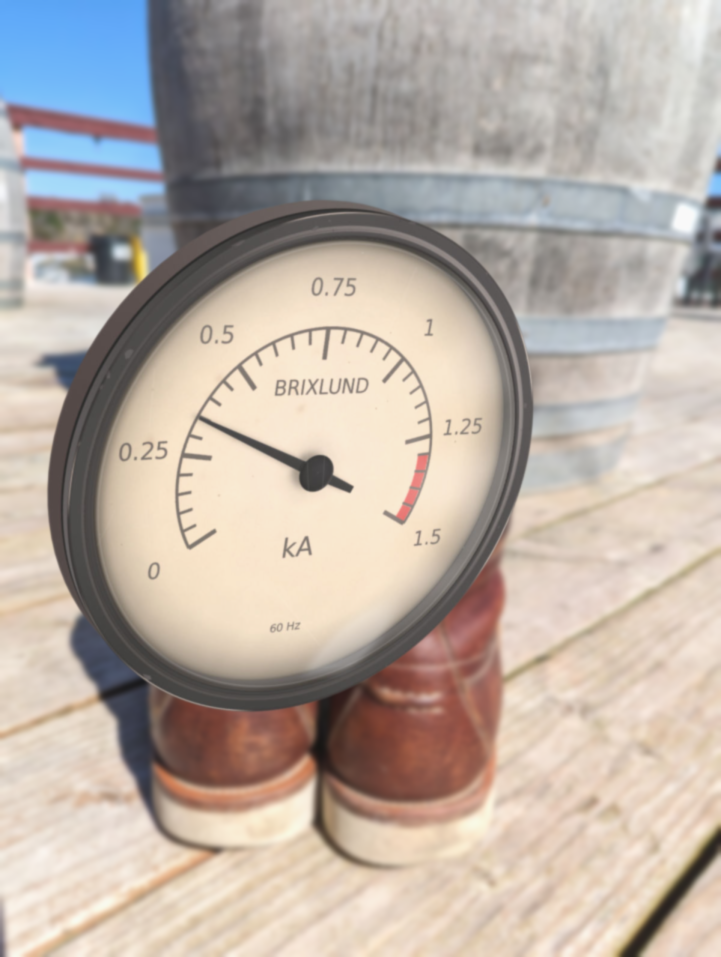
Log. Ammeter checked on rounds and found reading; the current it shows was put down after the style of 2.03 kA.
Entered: 0.35 kA
